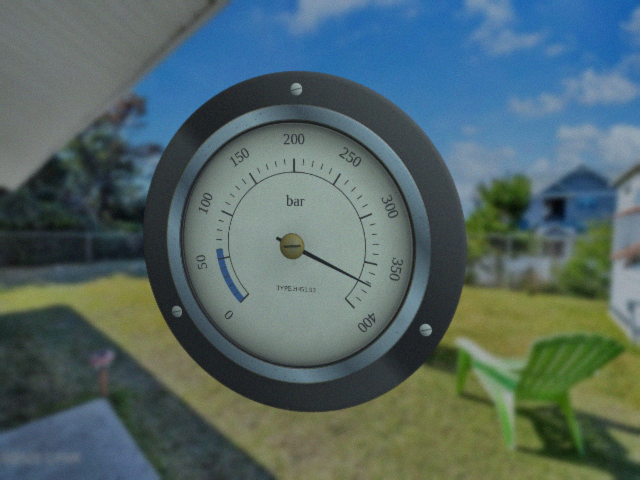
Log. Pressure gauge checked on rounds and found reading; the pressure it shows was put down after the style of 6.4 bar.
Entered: 370 bar
